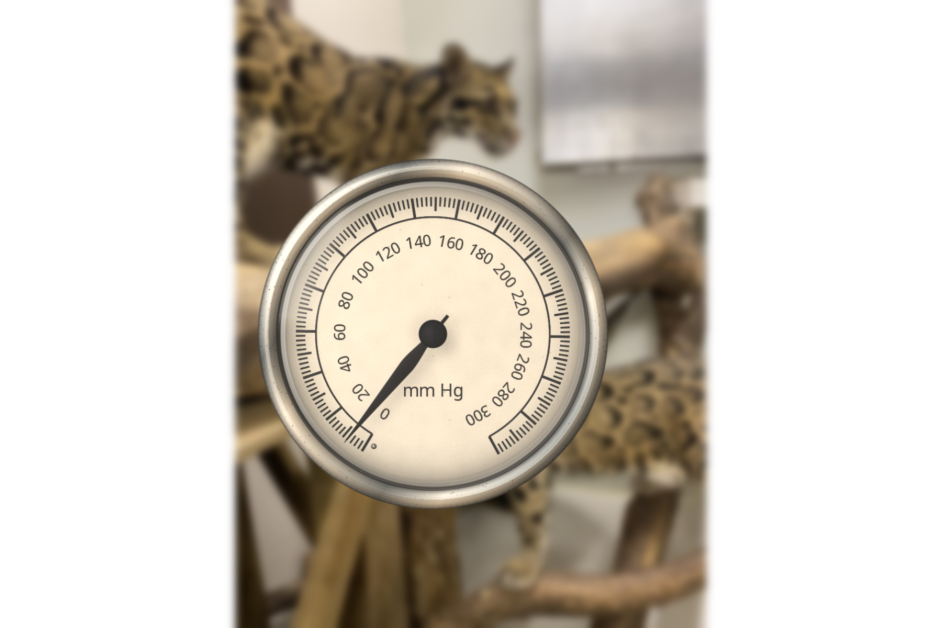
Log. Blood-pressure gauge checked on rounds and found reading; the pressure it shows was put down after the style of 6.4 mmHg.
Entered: 8 mmHg
